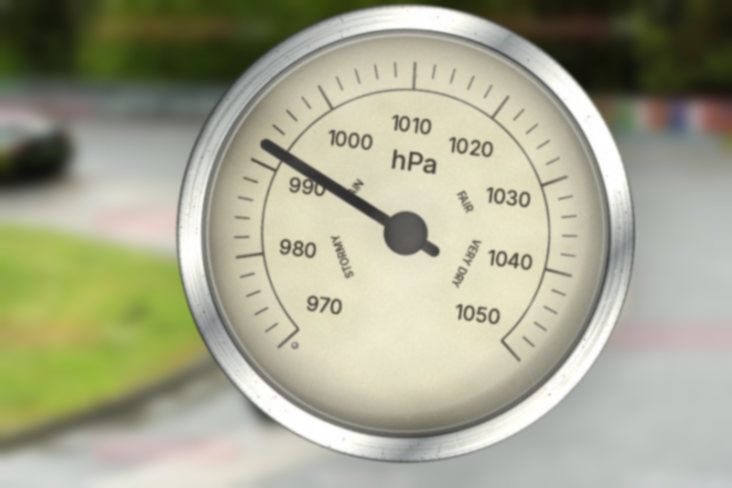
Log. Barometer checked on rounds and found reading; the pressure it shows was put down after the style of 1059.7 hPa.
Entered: 992 hPa
